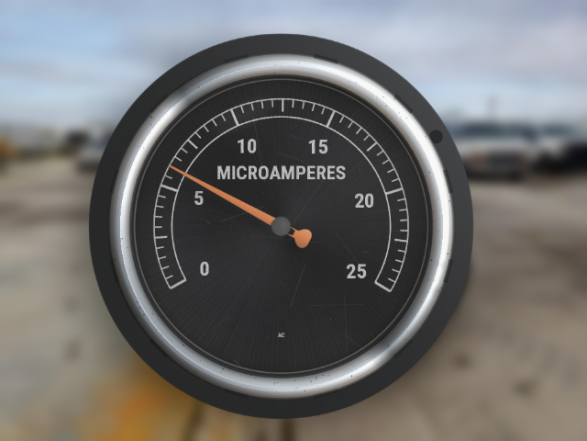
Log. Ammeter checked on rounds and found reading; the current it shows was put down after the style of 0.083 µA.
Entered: 6 µA
